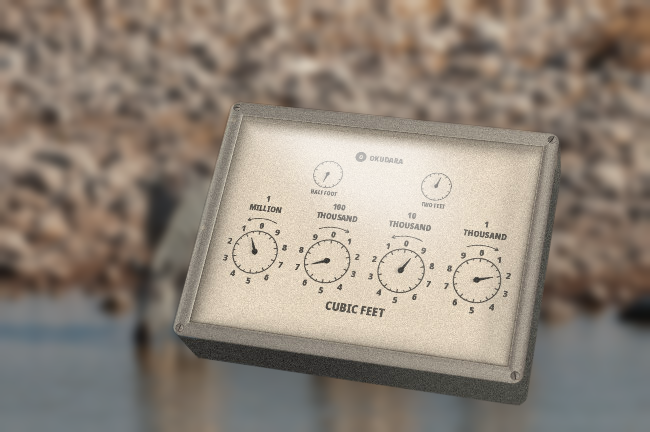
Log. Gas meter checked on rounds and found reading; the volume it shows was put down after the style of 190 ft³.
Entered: 69200 ft³
